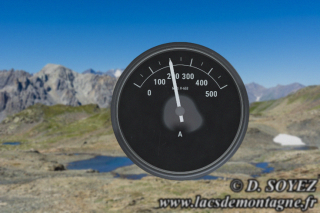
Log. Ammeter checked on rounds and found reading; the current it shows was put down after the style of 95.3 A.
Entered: 200 A
